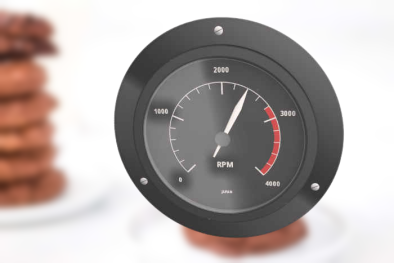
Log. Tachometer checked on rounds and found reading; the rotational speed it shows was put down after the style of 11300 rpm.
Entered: 2400 rpm
